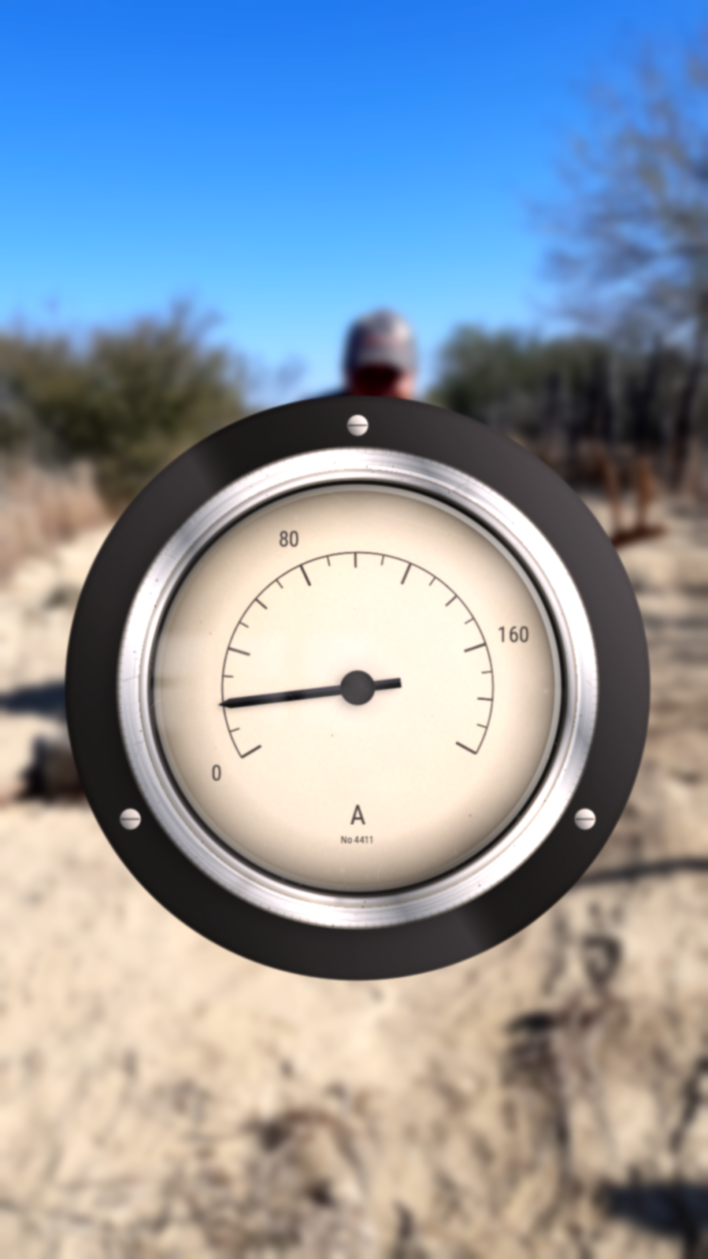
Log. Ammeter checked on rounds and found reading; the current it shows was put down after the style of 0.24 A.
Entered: 20 A
